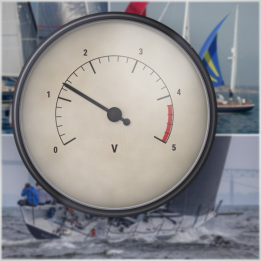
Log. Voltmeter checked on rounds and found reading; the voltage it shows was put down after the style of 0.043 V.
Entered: 1.3 V
